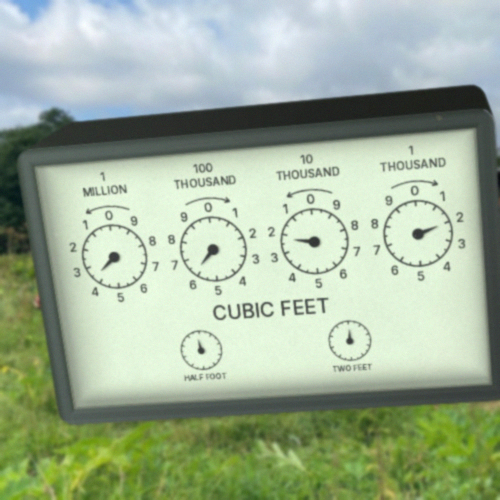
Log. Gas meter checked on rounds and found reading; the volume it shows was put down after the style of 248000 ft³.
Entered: 362200 ft³
